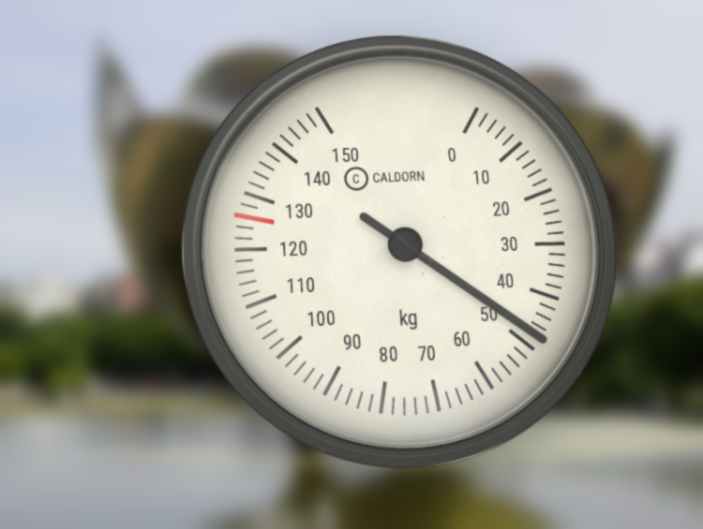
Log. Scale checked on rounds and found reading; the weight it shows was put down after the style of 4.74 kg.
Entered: 48 kg
